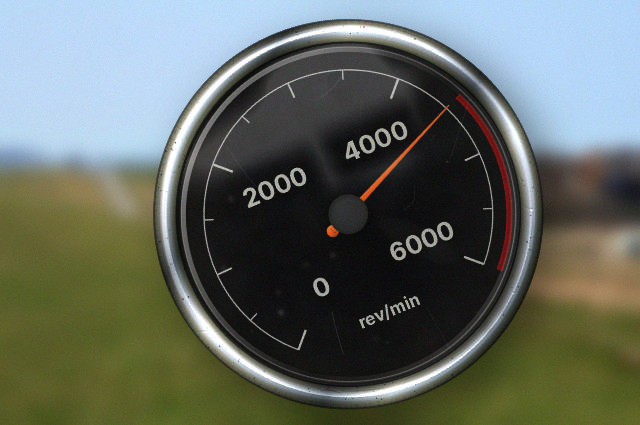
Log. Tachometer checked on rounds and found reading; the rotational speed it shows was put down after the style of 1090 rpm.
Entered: 4500 rpm
